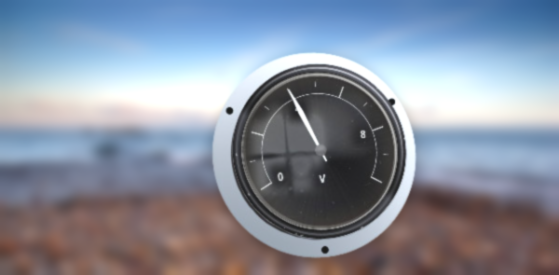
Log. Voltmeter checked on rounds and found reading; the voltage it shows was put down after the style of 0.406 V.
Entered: 4 V
